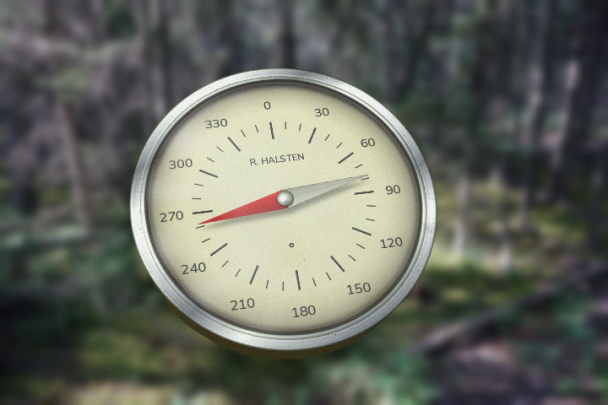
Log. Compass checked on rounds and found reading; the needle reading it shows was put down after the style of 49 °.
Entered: 260 °
